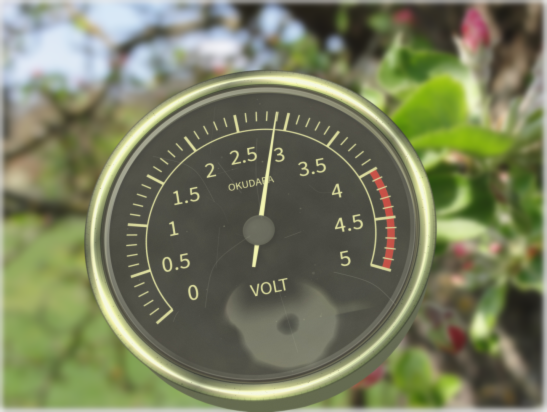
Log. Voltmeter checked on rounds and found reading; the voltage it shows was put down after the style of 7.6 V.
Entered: 2.9 V
